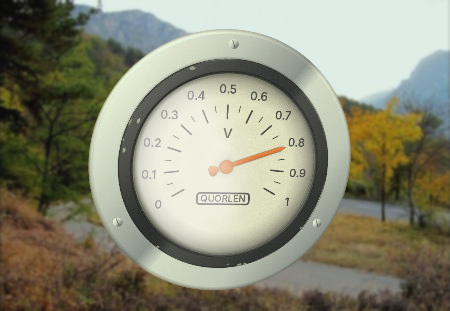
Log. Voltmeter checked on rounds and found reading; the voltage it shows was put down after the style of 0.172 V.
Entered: 0.8 V
